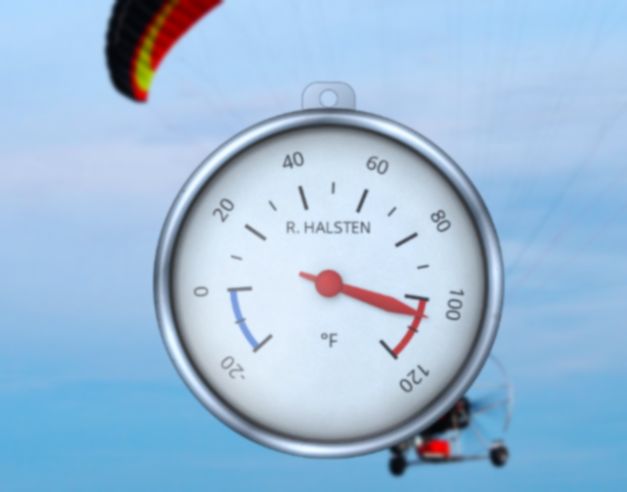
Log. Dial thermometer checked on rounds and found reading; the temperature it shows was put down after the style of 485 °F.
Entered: 105 °F
